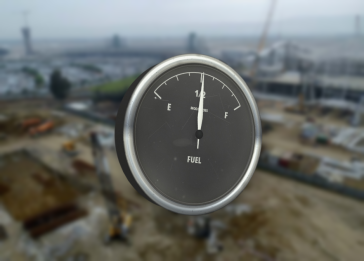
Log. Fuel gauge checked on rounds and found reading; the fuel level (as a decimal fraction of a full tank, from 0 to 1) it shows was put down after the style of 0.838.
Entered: 0.5
